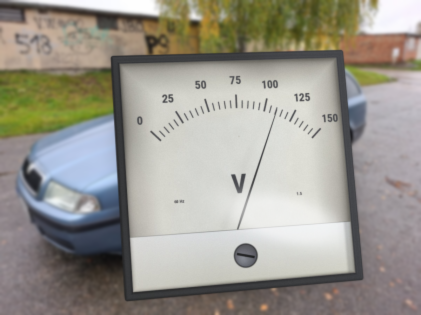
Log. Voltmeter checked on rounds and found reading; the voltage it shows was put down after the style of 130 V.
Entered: 110 V
